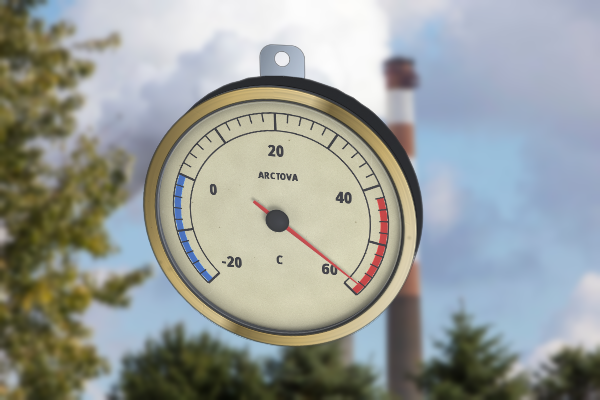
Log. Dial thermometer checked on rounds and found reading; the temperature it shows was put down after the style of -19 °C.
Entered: 58 °C
